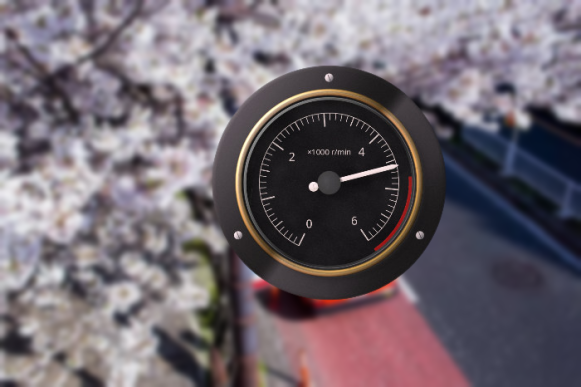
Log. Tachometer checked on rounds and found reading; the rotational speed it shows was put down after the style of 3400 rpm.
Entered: 4600 rpm
